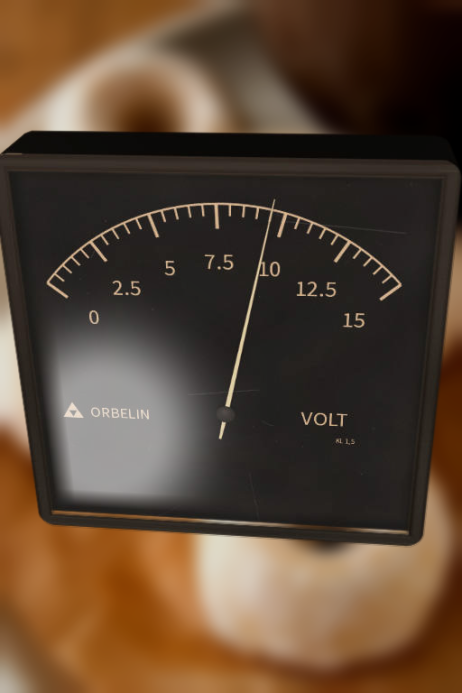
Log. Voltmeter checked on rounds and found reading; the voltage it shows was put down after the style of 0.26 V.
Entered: 9.5 V
